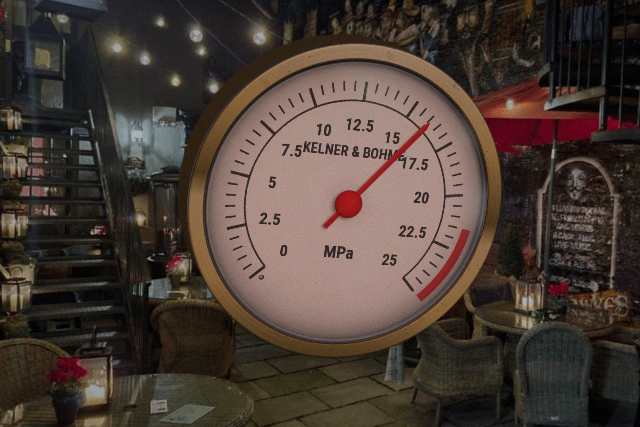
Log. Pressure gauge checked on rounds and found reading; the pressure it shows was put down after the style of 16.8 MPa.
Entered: 16 MPa
